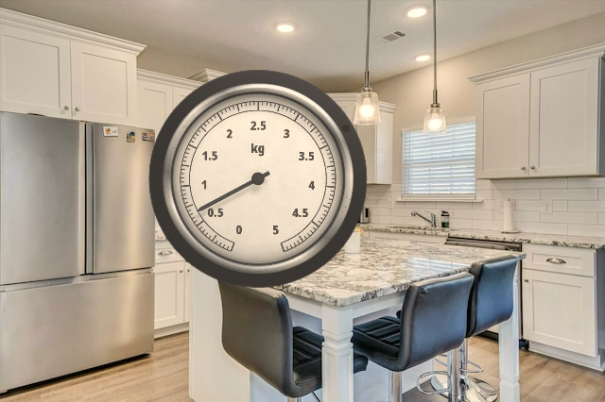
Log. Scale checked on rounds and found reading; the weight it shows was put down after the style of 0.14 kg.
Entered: 0.65 kg
